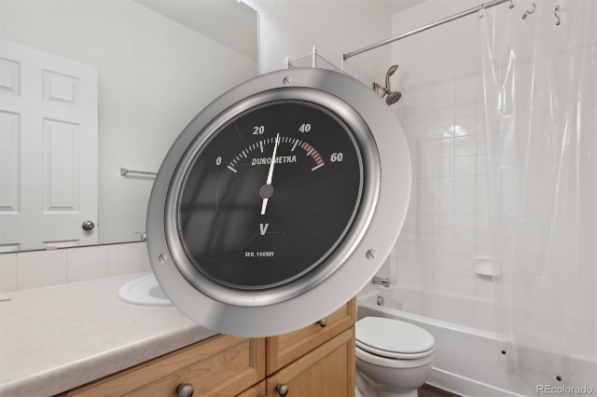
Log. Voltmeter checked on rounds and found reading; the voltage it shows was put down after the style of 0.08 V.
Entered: 30 V
